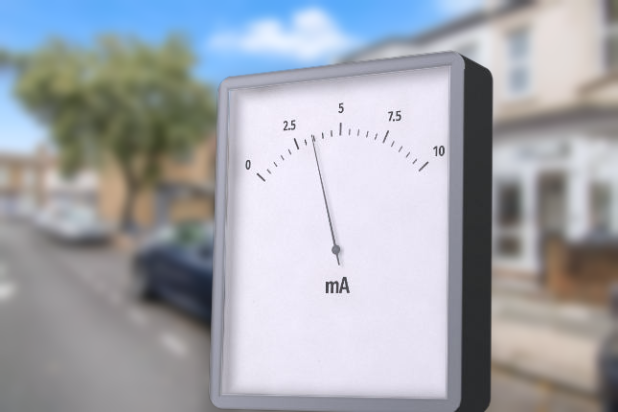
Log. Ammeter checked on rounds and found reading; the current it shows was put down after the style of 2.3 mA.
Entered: 3.5 mA
